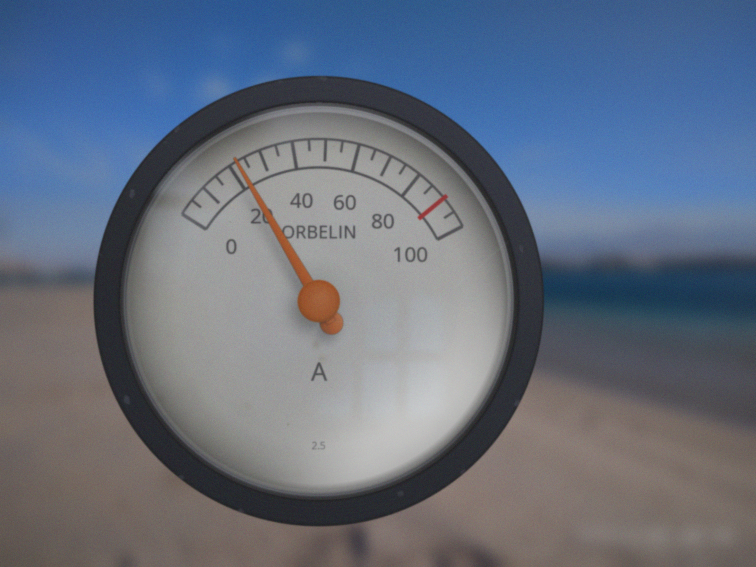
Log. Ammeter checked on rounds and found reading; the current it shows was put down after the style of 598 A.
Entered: 22.5 A
